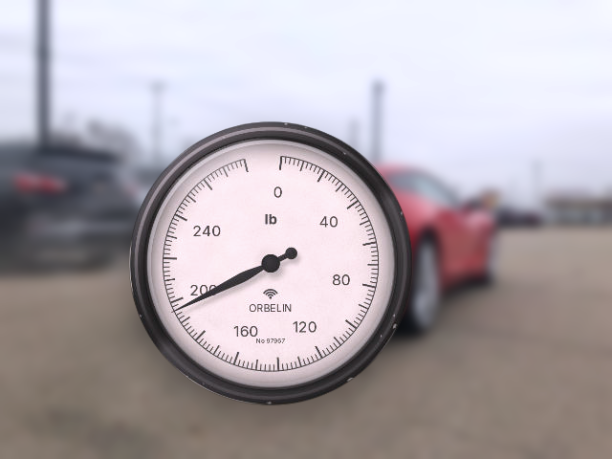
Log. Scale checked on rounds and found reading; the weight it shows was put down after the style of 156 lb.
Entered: 196 lb
